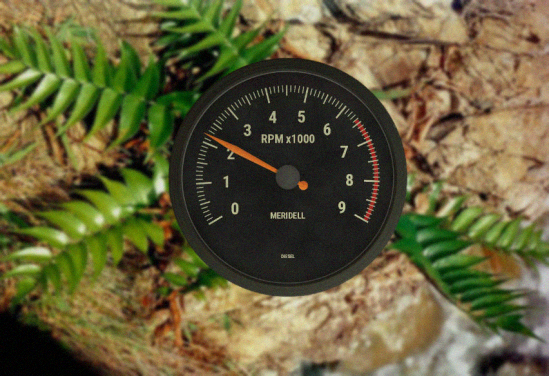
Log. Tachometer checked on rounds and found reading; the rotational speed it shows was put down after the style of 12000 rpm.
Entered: 2200 rpm
